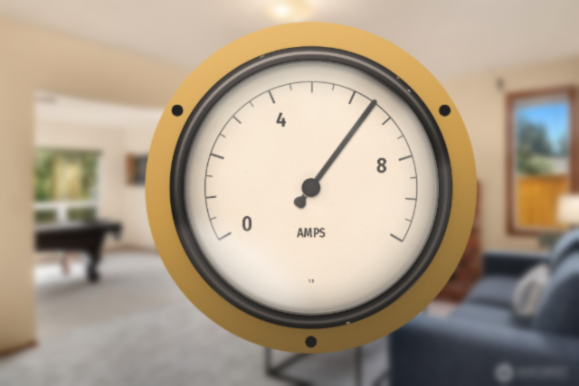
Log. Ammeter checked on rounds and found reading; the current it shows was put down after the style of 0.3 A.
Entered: 6.5 A
